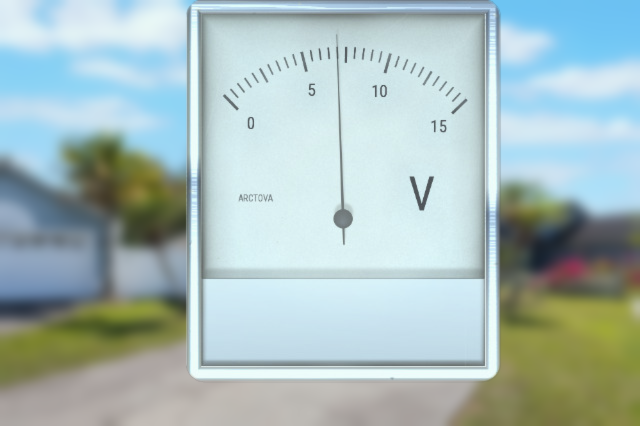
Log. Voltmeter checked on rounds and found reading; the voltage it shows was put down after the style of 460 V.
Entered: 7 V
